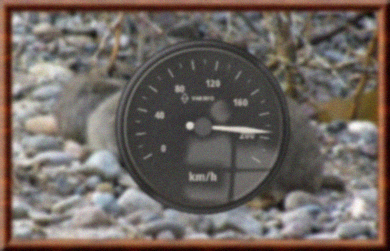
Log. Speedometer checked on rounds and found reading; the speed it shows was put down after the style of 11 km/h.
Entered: 195 km/h
